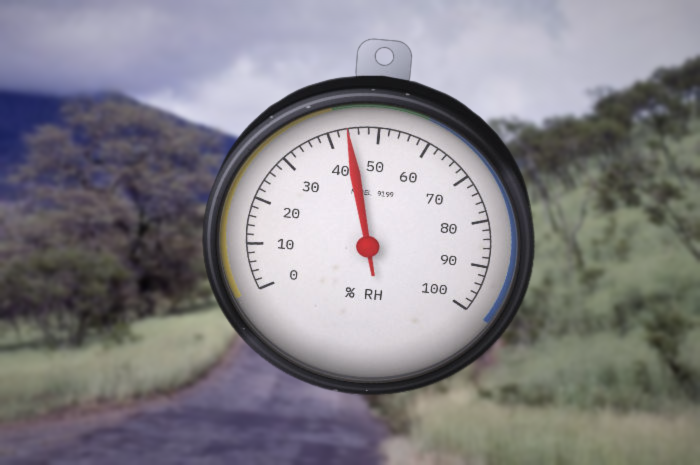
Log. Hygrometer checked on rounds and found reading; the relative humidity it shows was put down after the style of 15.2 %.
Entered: 44 %
